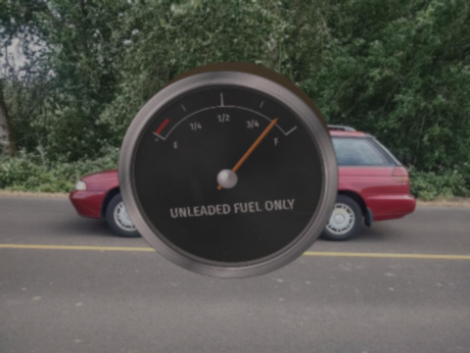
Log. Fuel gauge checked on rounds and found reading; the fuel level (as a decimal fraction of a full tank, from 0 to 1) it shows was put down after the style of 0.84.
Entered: 0.875
